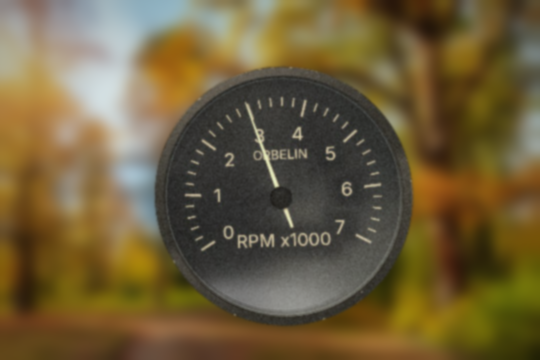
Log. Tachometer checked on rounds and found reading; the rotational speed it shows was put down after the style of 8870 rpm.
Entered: 3000 rpm
